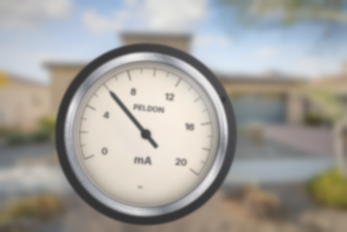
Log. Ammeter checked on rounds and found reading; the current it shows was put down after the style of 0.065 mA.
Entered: 6 mA
